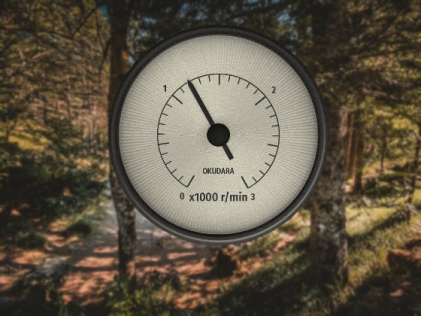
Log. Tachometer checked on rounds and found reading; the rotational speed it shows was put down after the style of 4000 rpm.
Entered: 1200 rpm
